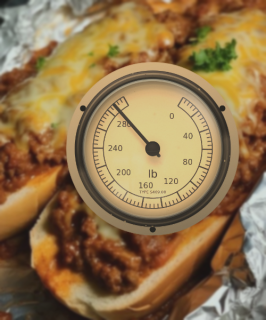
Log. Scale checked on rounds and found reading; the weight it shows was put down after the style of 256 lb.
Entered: 288 lb
